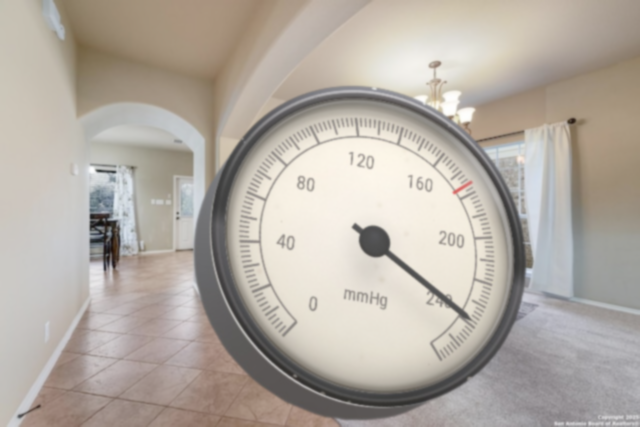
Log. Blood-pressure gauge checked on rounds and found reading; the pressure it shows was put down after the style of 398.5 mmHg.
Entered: 240 mmHg
